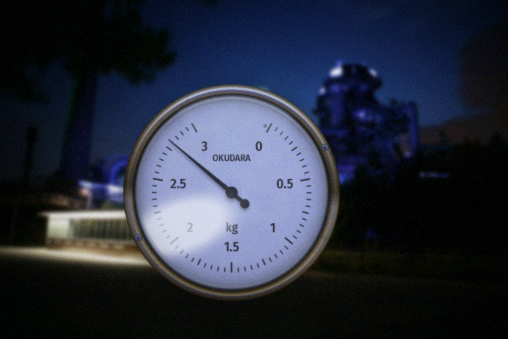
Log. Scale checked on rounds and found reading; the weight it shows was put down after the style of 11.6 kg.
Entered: 2.8 kg
